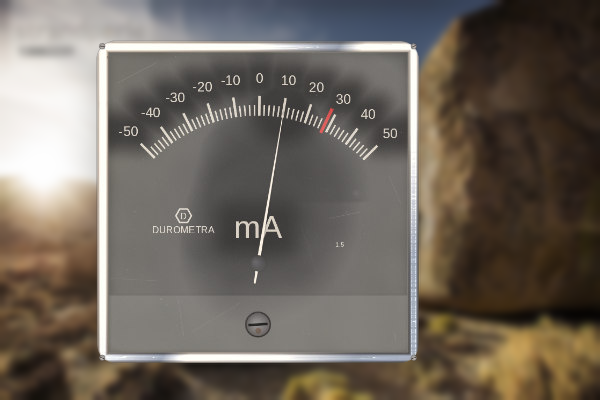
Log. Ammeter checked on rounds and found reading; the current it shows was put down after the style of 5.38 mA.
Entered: 10 mA
